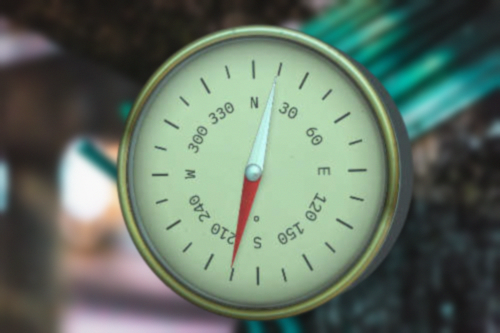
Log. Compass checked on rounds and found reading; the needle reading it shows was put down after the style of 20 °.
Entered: 195 °
